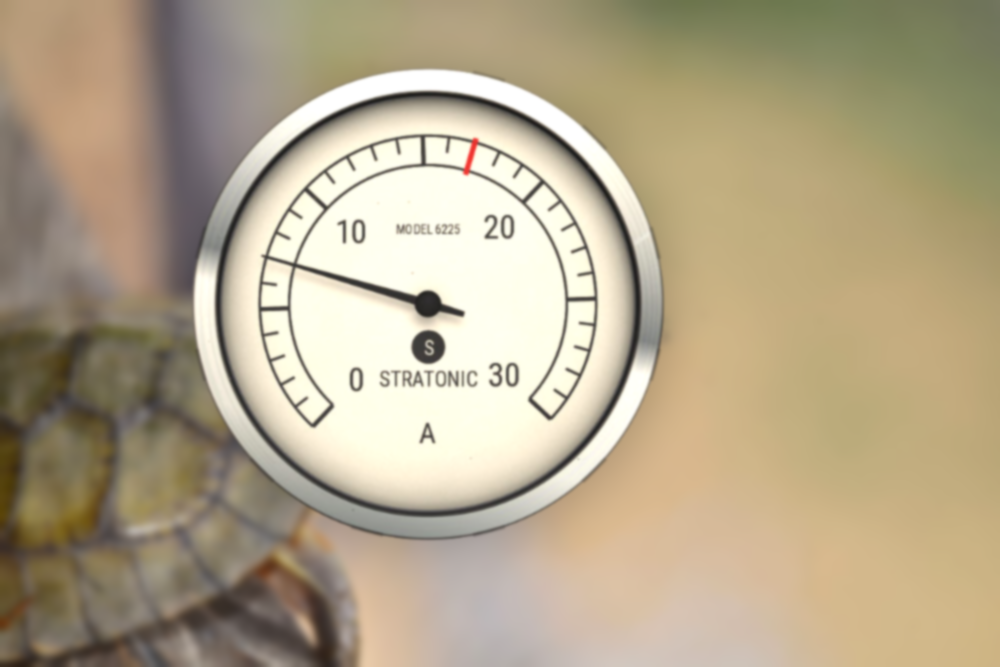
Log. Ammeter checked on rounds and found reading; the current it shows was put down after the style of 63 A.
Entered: 7 A
